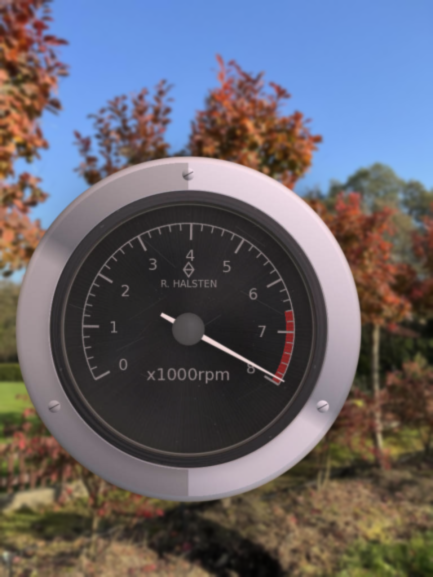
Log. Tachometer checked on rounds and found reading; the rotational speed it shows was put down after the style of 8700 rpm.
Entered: 7900 rpm
